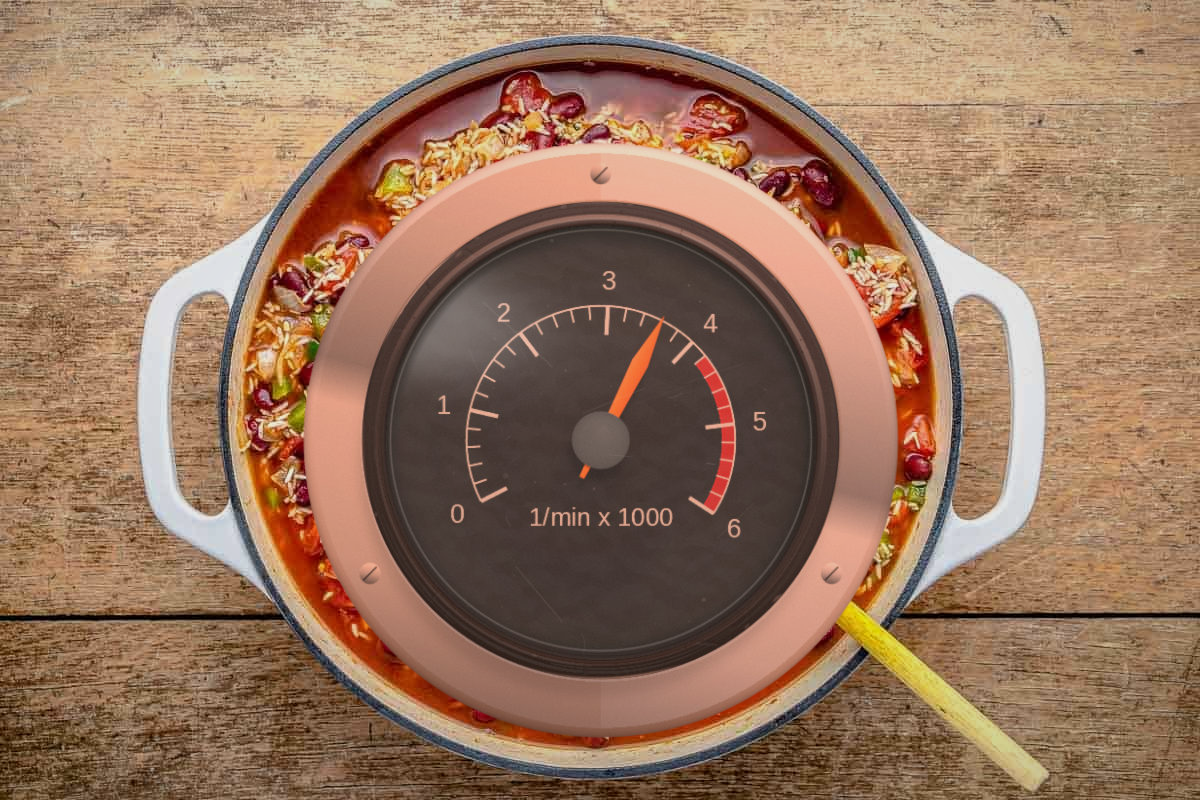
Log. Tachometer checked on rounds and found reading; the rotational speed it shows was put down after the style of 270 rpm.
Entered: 3600 rpm
